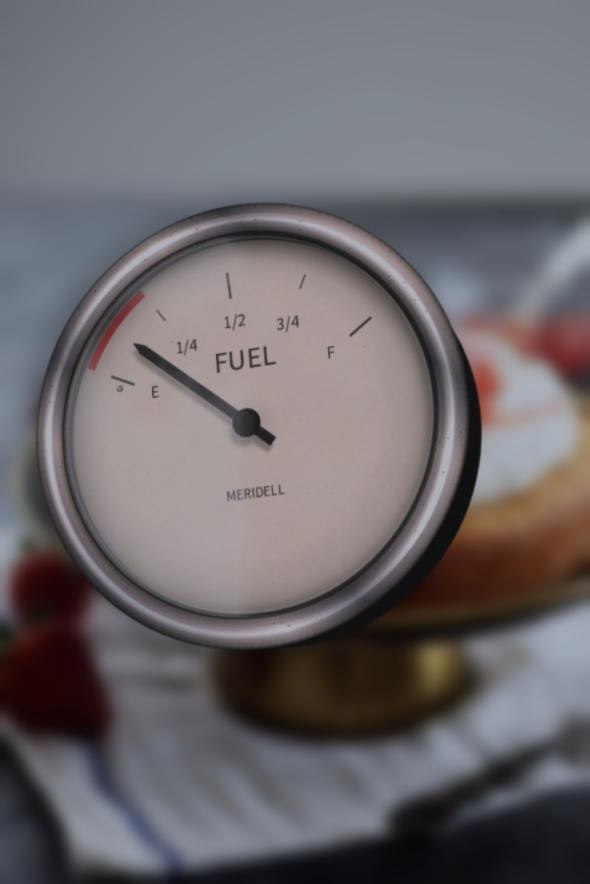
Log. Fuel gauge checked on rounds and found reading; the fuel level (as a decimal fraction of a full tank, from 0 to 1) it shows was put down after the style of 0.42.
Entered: 0.125
